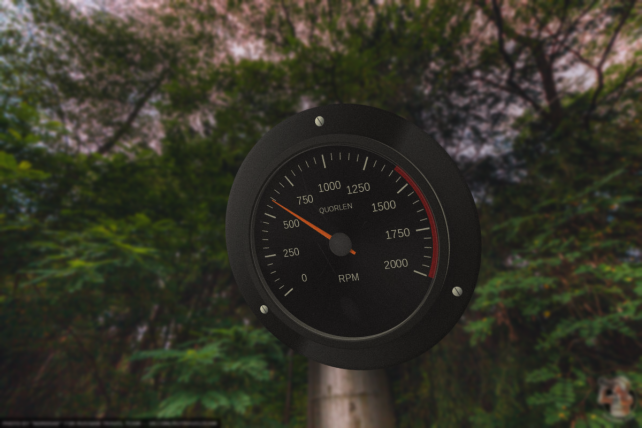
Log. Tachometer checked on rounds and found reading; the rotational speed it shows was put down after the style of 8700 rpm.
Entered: 600 rpm
